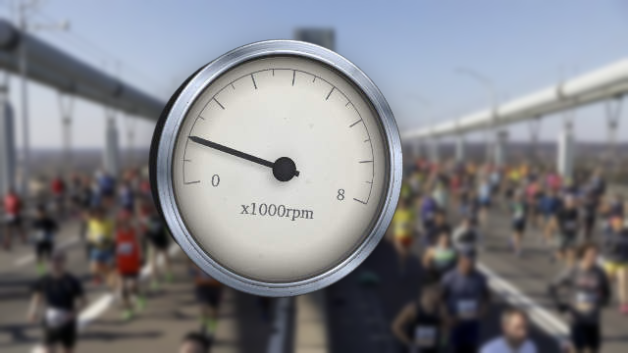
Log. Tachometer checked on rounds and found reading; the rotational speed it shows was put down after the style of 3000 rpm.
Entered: 1000 rpm
